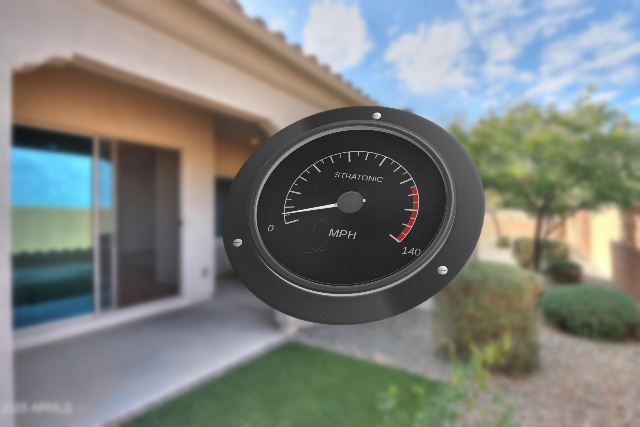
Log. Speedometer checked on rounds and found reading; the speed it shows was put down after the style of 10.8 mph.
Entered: 5 mph
